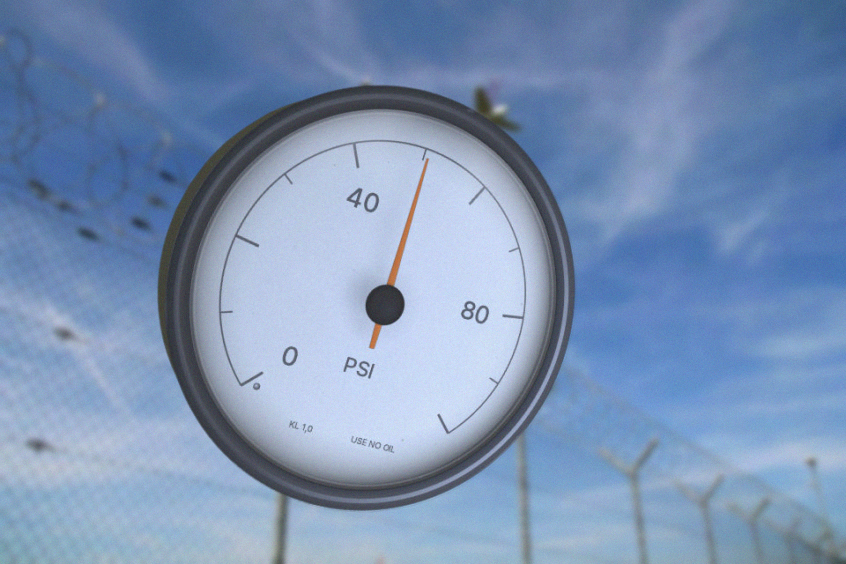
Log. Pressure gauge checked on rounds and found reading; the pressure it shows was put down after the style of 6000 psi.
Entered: 50 psi
